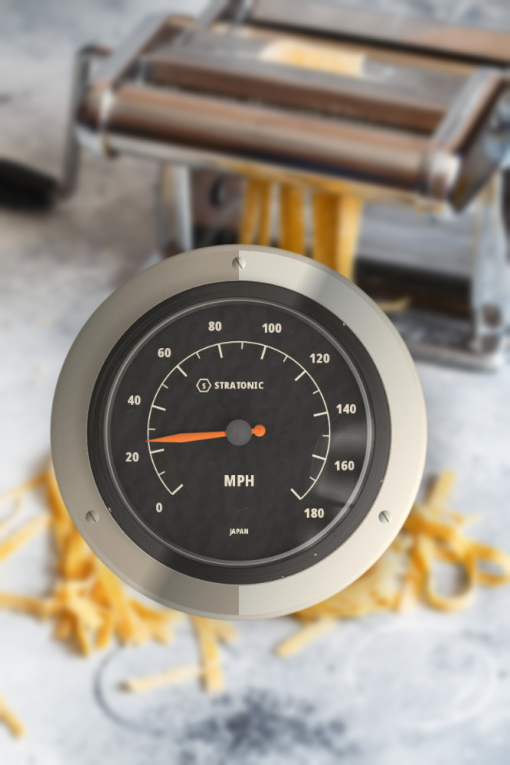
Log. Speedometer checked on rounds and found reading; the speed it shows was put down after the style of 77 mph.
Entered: 25 mph
